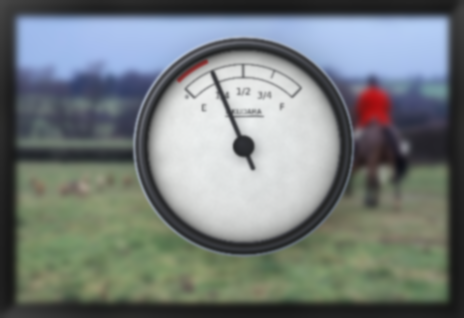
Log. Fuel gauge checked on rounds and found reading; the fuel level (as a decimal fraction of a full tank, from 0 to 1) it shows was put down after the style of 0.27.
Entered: 0.25
